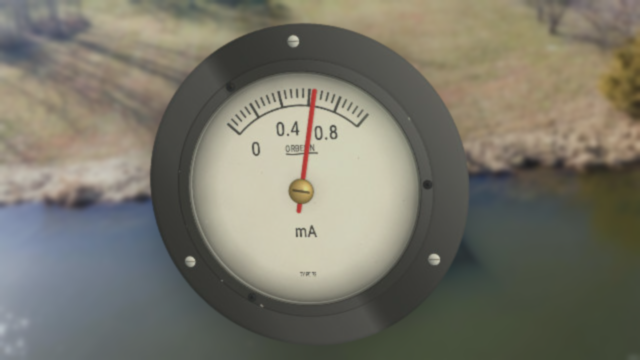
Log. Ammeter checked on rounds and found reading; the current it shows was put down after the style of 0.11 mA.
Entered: 0.64 mA
